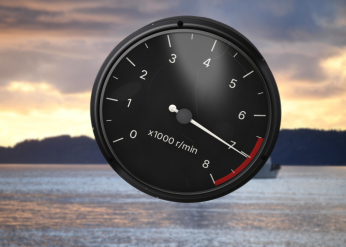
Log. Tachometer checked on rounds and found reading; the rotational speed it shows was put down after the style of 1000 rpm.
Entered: 7000 rpm
